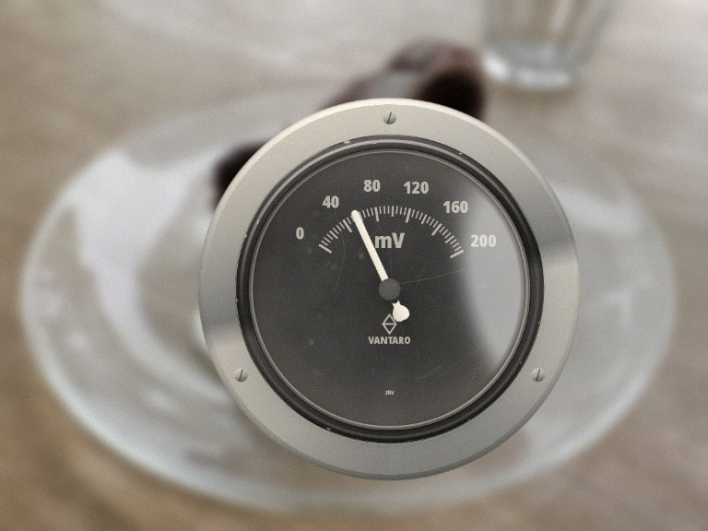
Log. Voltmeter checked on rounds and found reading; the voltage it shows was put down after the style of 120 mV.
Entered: 55 mV
